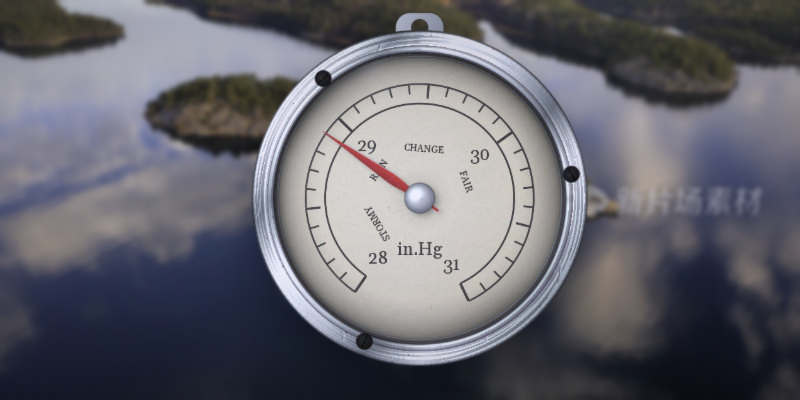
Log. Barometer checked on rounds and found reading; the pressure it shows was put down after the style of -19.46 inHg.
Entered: 28.9 inHg
